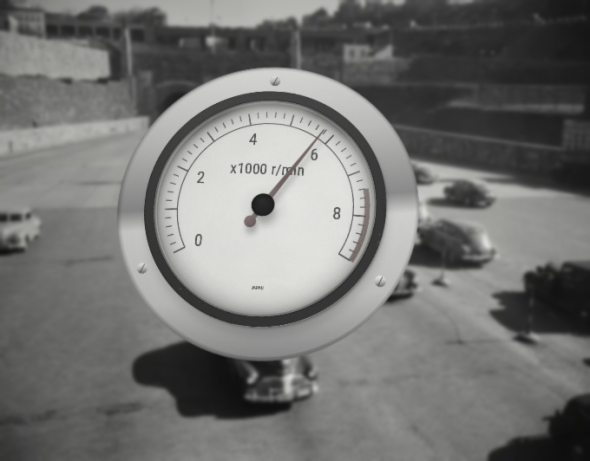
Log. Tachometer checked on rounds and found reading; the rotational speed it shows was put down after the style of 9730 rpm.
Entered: 5800 rpm
